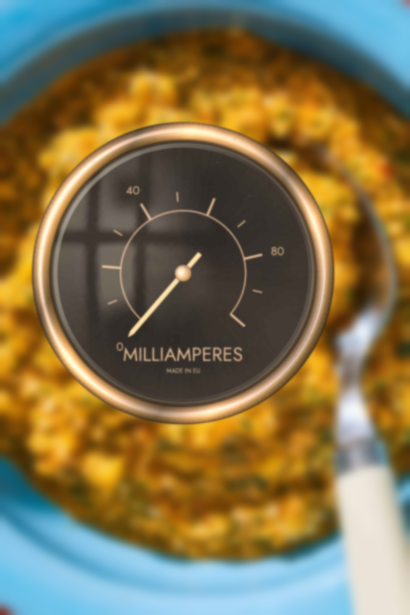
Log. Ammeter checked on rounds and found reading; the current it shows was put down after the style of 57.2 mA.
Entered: 0 mA
